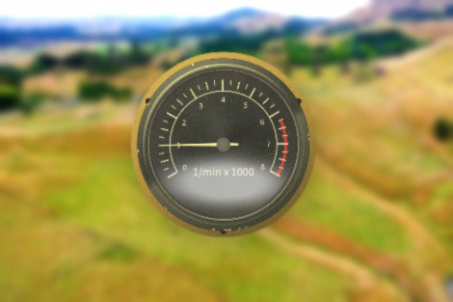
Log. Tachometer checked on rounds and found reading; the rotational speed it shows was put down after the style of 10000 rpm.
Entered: 1000 rpm
